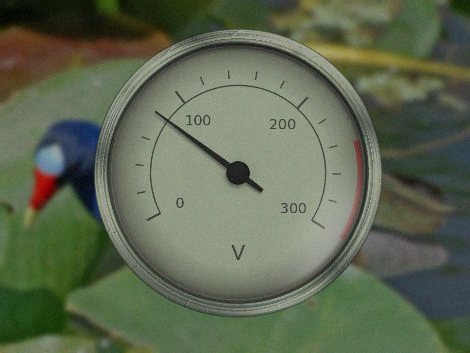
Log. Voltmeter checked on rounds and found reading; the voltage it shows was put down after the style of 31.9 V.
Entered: 80 V
